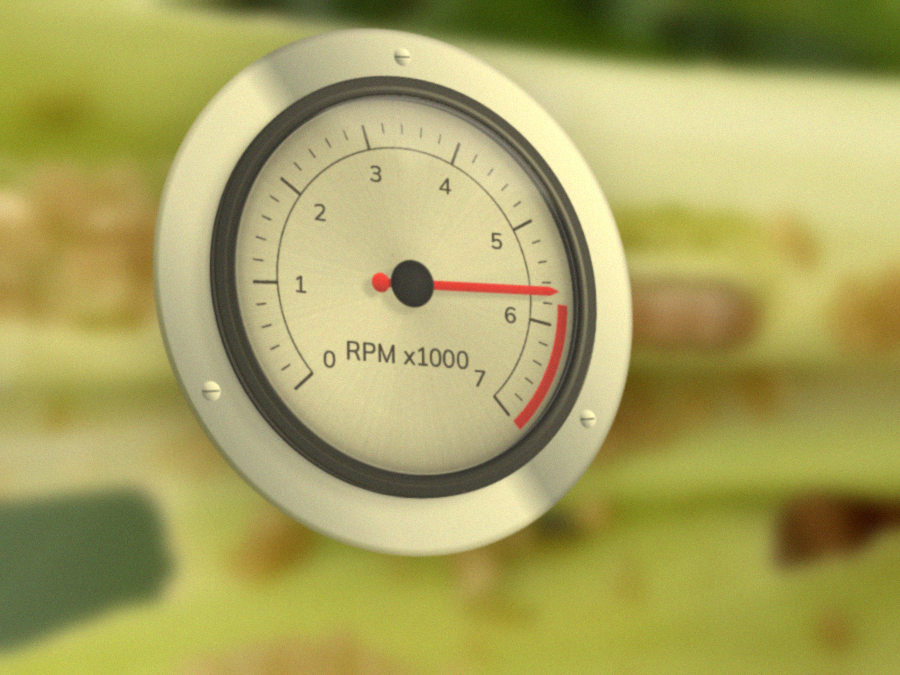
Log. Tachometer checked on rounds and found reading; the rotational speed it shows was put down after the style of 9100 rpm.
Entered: 5700 rpm
